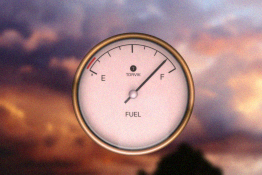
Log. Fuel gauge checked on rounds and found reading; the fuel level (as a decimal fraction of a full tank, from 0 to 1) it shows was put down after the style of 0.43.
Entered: 0.875
